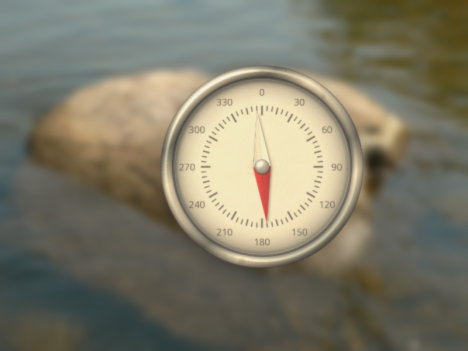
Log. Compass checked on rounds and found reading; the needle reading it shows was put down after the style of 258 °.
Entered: 175 °
